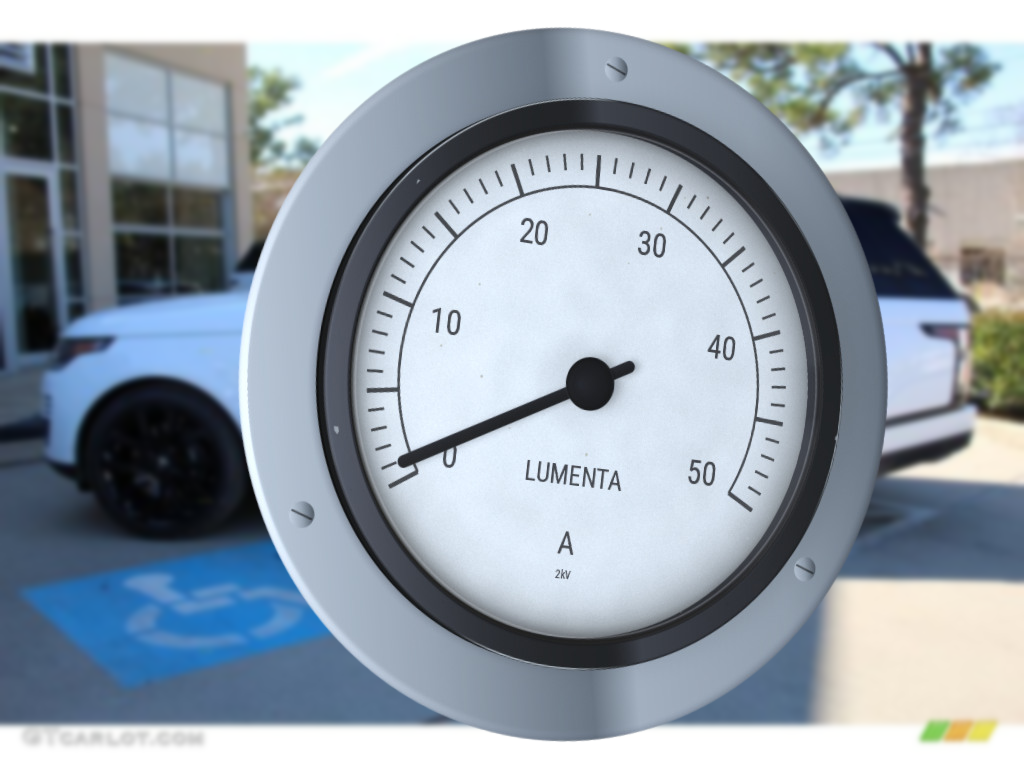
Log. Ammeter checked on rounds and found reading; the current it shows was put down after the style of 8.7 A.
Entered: 1 A
